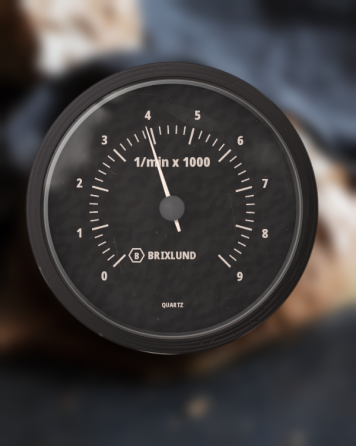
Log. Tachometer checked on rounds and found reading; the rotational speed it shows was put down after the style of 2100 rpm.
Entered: 3900 rpm
